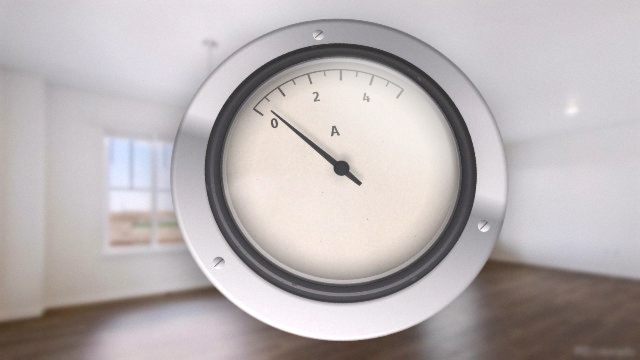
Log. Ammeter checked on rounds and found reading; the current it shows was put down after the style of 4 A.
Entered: 0.25 A
